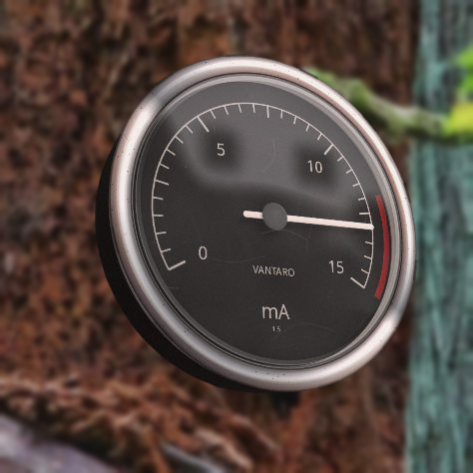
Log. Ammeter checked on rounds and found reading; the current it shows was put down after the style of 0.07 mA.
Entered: 13 mA
